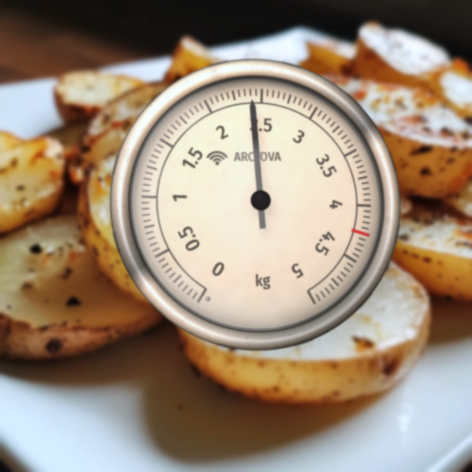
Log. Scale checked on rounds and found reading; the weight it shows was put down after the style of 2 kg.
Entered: 2.4 kg
